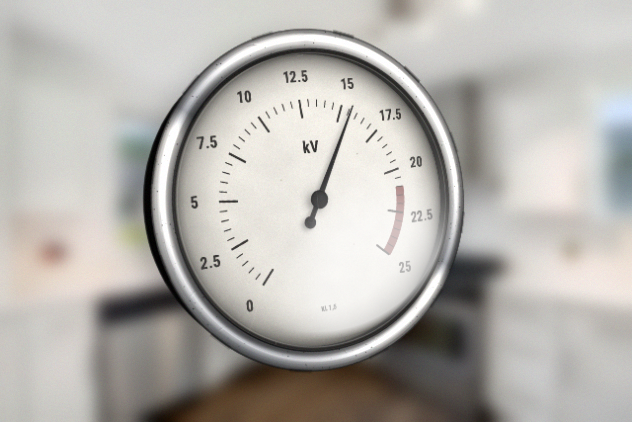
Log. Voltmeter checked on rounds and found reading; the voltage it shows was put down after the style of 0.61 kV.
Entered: 15.5 kV
